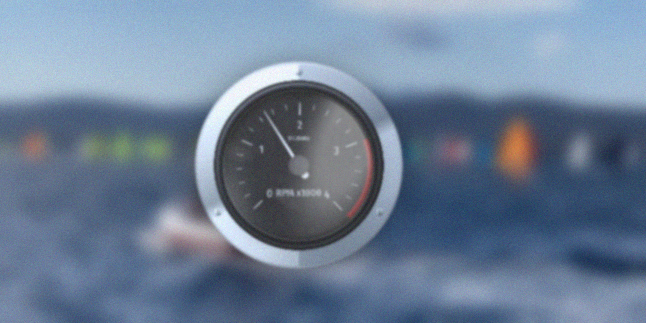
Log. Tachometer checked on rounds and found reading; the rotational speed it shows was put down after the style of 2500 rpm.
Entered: 1500 rpm
